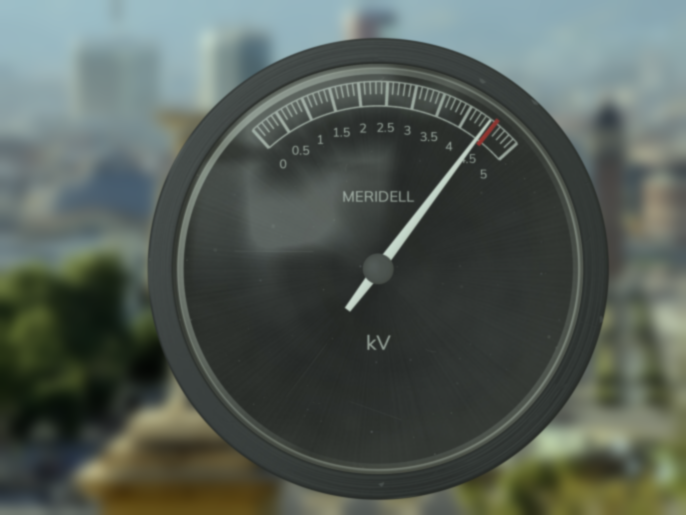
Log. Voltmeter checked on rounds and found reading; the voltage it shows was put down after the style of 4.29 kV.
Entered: 4.4 kV
